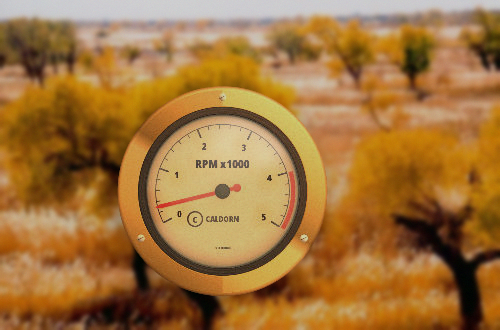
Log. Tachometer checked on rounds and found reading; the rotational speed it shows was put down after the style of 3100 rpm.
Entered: 300 rpm
